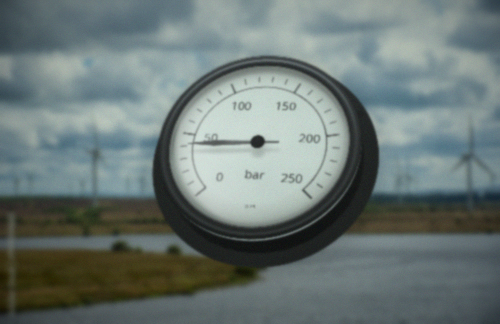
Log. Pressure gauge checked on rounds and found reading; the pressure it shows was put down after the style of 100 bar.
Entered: 40 bar
